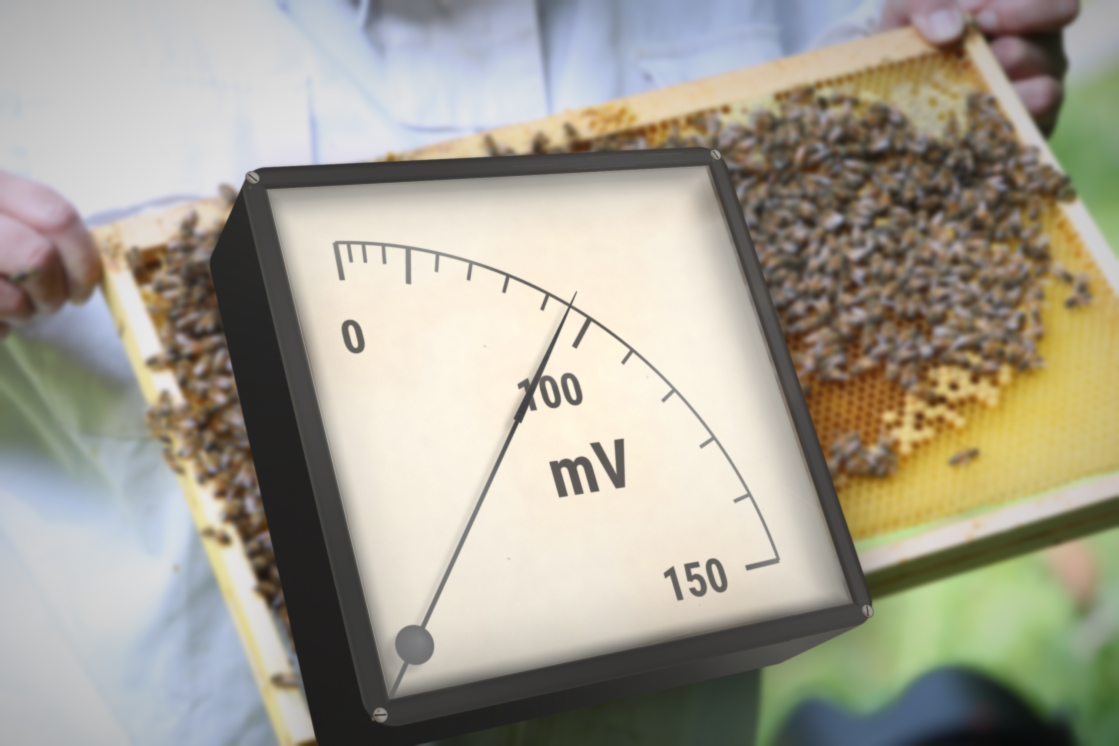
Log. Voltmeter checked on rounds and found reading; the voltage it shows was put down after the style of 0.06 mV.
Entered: 95 mV
